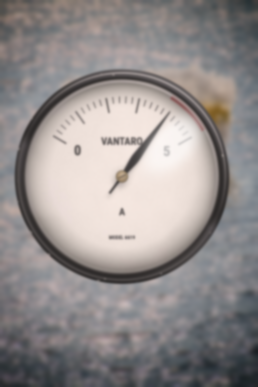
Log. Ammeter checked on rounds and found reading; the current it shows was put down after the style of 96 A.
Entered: 4 A
